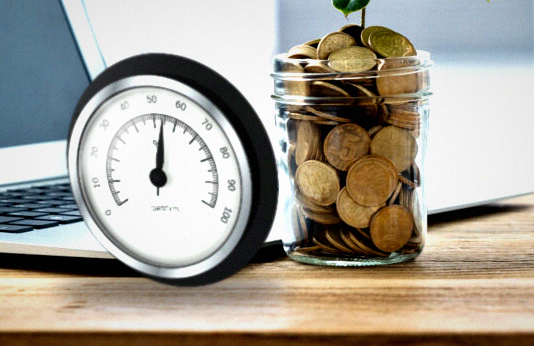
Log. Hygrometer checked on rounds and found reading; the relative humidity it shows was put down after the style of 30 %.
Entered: 55 %
